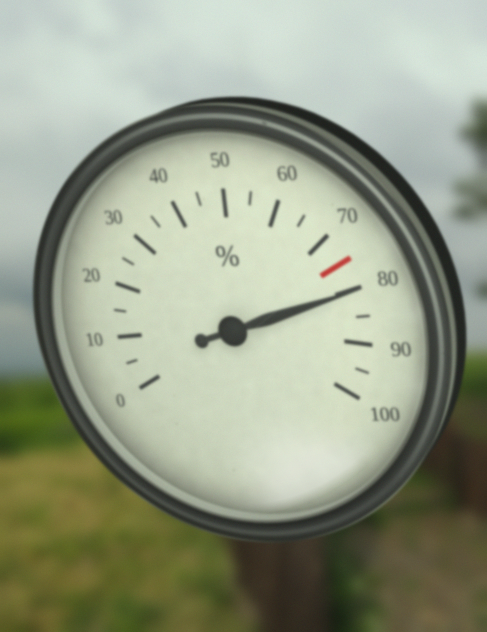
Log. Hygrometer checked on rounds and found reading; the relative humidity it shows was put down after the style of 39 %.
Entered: 80 %
